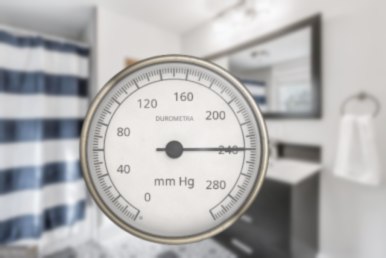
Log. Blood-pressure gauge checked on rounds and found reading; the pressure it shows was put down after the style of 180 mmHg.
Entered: 240 mmHg
